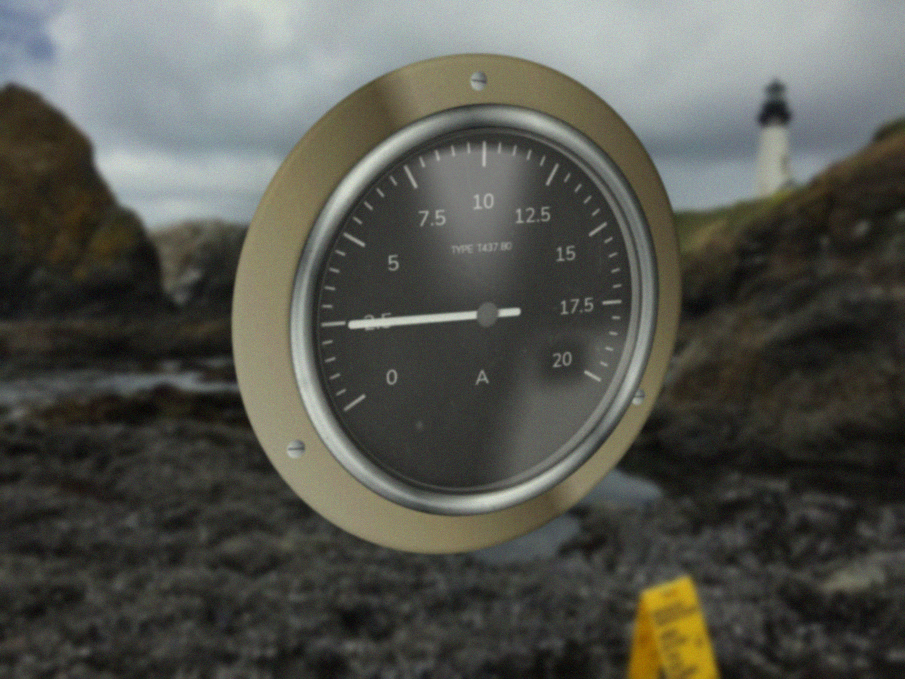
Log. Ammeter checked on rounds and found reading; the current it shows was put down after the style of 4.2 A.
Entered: 2.5 A
